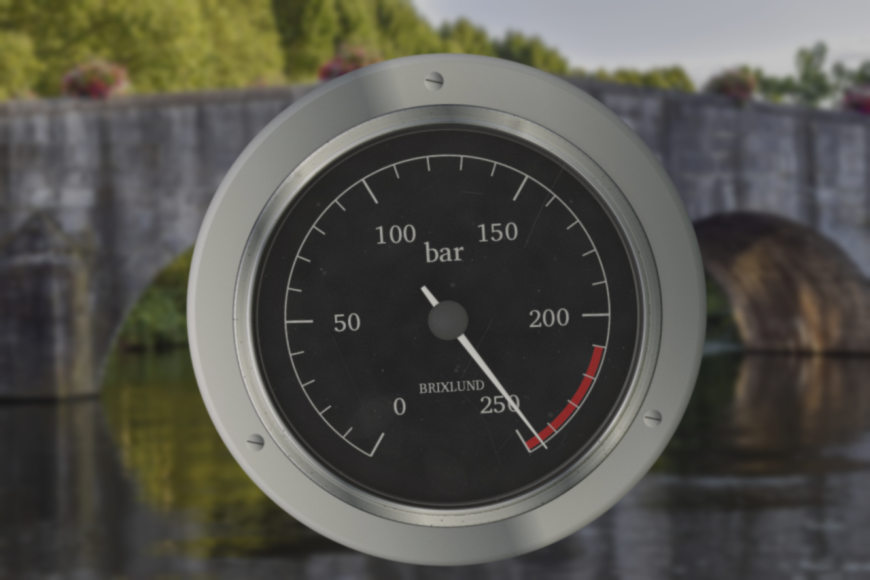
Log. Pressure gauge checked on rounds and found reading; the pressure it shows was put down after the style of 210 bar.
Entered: 245 bar
